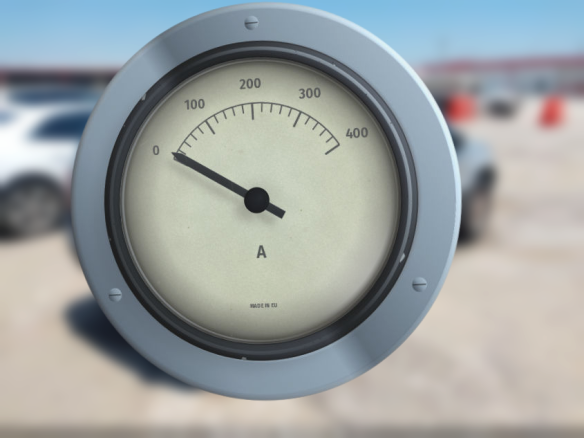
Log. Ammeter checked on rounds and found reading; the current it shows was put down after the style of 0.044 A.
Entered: 10 A
